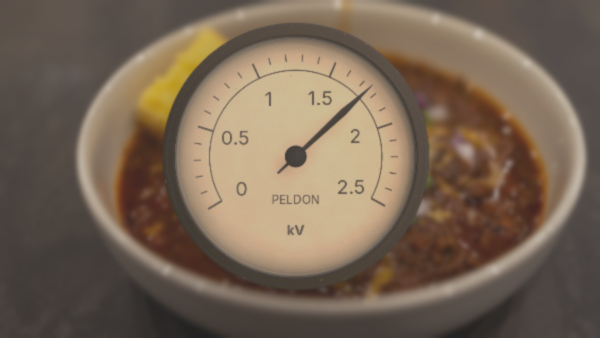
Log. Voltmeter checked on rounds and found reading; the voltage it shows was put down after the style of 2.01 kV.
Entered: 1.75 kV
